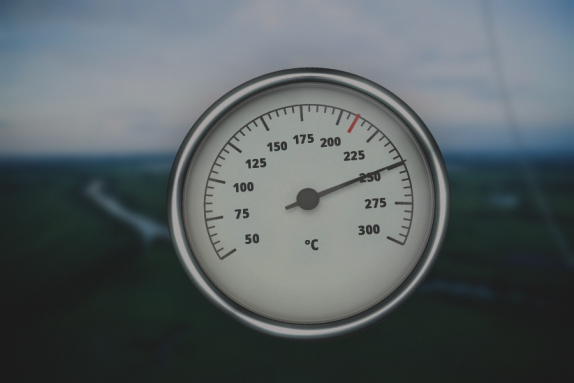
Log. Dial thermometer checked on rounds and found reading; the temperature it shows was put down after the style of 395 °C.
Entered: 250 °C
